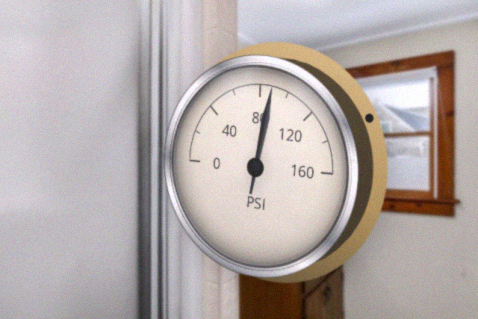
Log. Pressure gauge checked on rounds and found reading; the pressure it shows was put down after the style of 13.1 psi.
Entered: 90 psi
